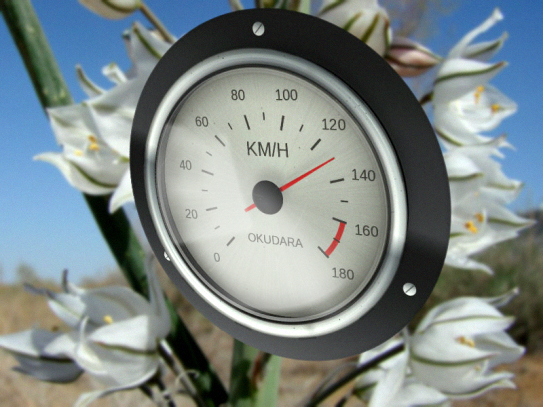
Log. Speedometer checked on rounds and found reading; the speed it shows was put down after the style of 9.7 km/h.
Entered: 130 km/h
